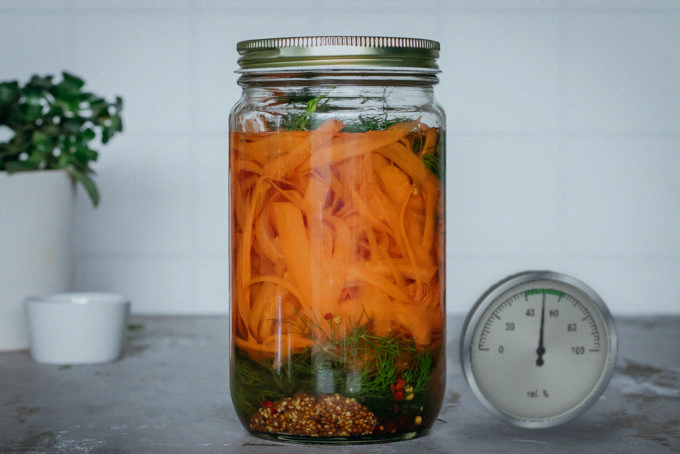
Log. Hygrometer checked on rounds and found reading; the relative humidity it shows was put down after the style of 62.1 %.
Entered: 50 %
